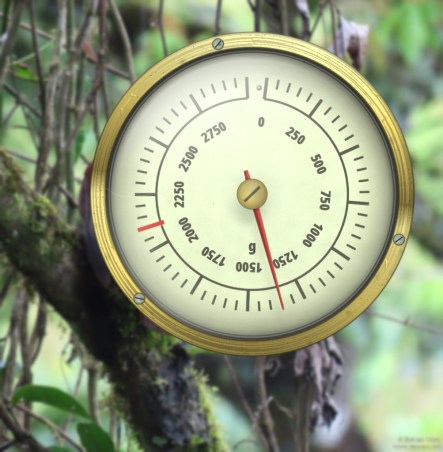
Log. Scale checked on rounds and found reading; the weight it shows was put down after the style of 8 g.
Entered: 1350 g
